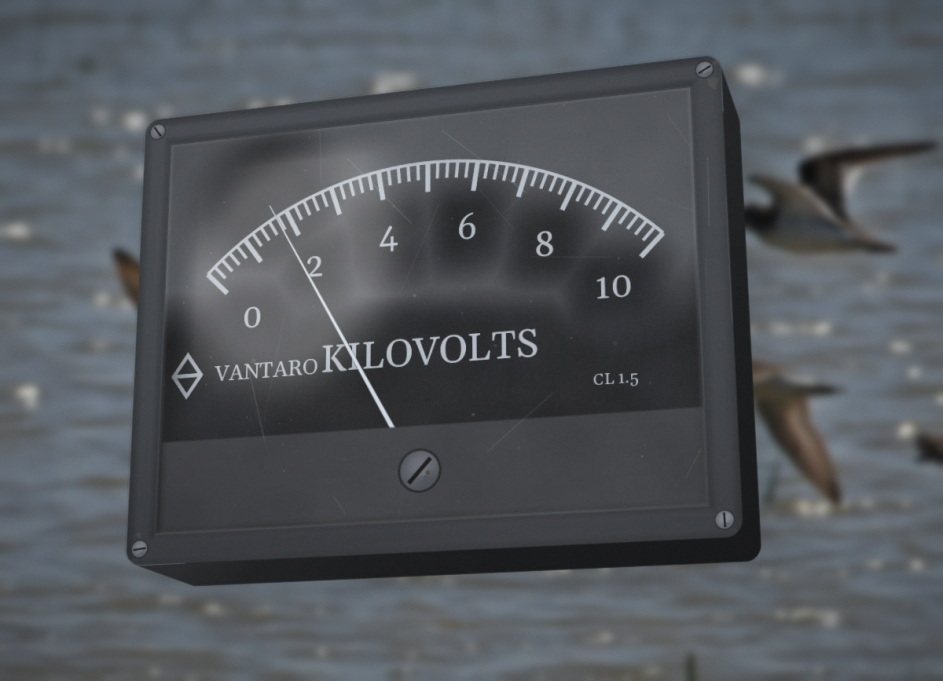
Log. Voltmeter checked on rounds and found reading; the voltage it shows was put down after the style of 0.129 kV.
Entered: 1.8 kV
